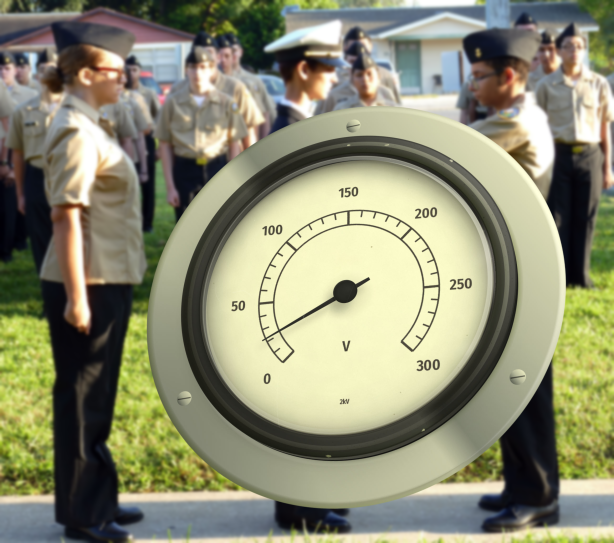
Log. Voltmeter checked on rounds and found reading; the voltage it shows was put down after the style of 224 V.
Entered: 20 V
